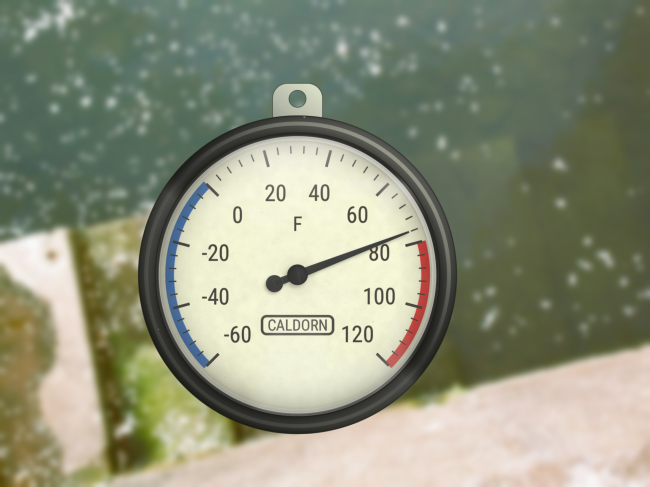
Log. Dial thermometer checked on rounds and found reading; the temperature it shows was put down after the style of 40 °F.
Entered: 76 °F
